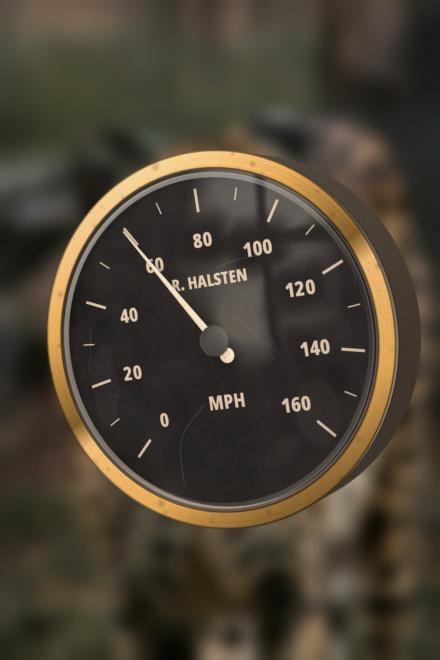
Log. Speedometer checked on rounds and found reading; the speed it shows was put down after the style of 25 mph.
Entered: 60 mph
